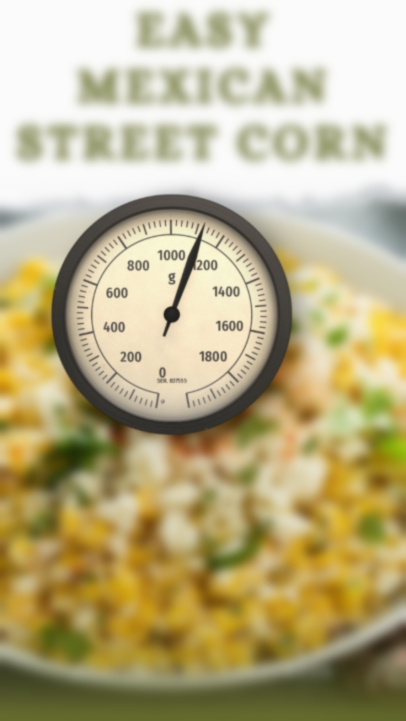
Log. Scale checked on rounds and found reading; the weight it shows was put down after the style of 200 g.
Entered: 1120 g
